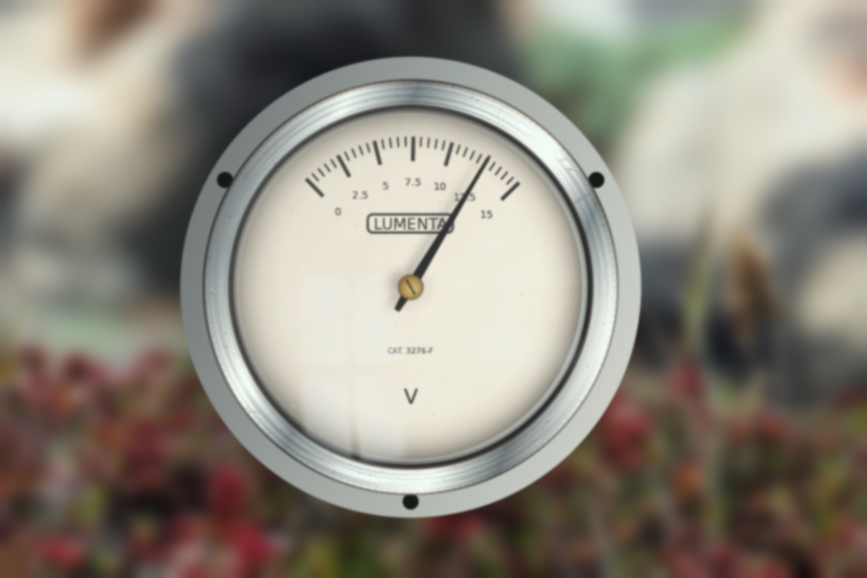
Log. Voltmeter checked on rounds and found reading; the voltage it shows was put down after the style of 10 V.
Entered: 12.5 V
